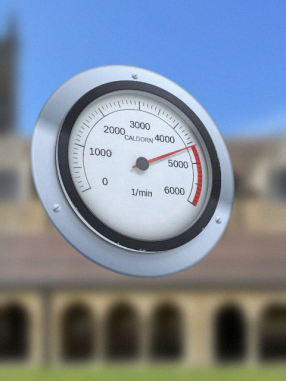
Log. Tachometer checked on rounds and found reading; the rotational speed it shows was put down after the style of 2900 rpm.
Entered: 4600 rpm
